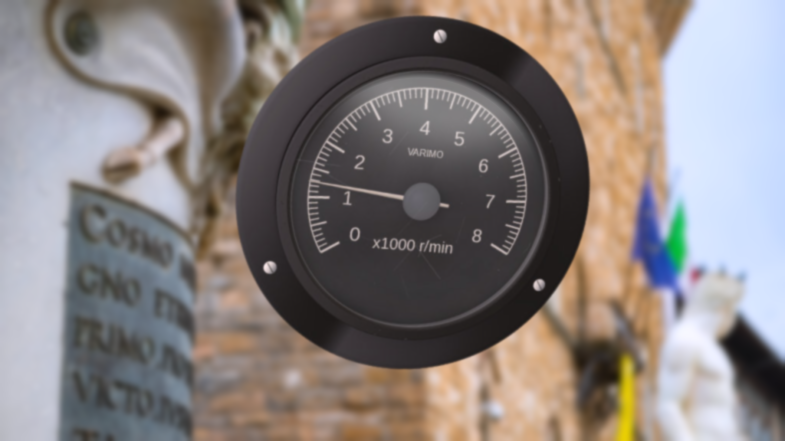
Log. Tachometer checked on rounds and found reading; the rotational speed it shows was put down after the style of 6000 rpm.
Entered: 1300 rpm
